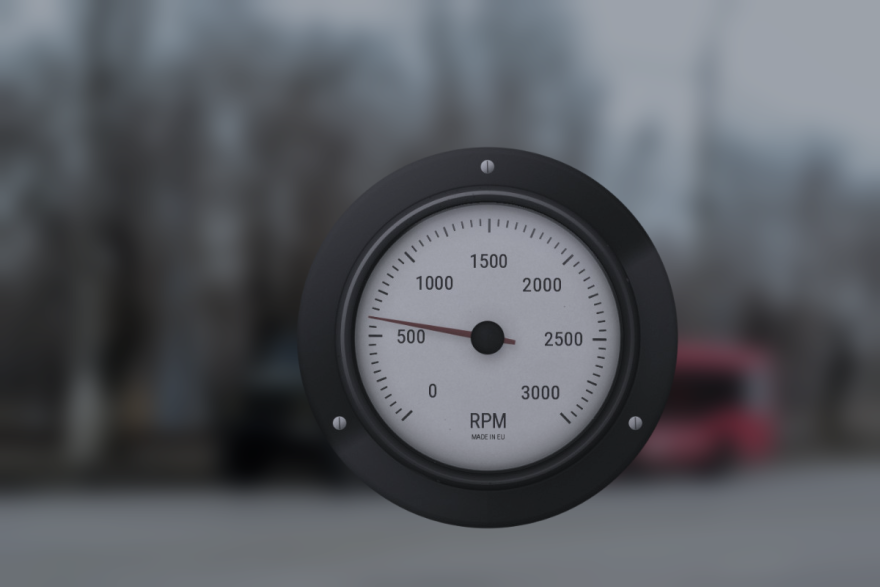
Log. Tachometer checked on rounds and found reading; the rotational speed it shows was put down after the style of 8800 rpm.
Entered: 600 rpm
